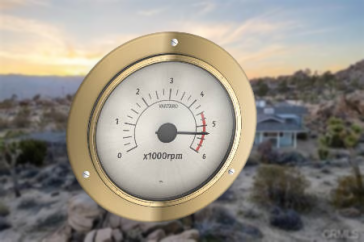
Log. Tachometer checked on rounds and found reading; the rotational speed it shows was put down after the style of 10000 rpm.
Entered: 5250 rpm
